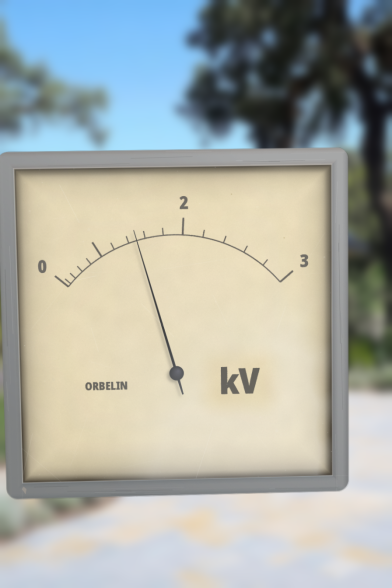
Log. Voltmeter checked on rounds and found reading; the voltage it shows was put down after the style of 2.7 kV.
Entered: 1.5 kV
